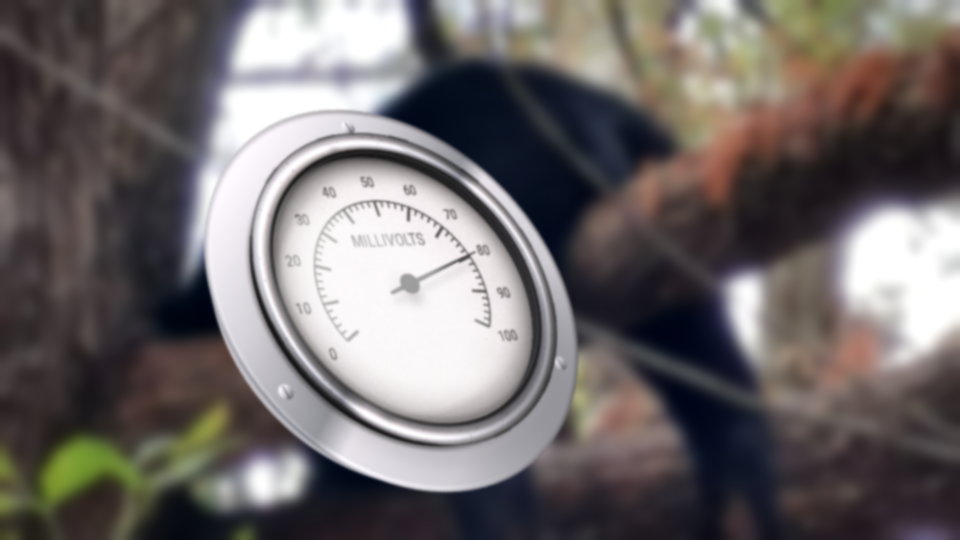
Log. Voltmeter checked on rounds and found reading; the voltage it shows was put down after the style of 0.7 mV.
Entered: 80 mV
